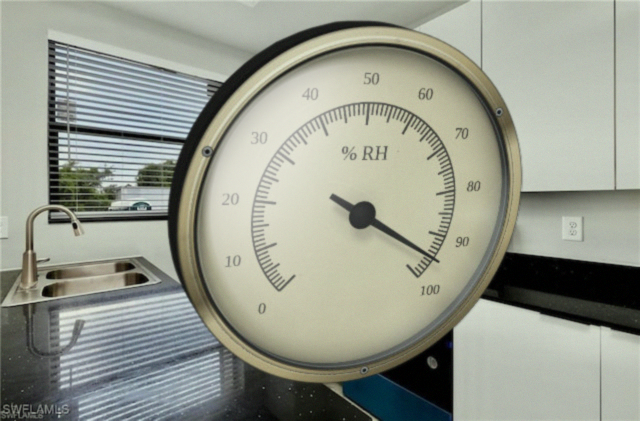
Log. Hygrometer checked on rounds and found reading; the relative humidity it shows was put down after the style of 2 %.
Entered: 95 %
